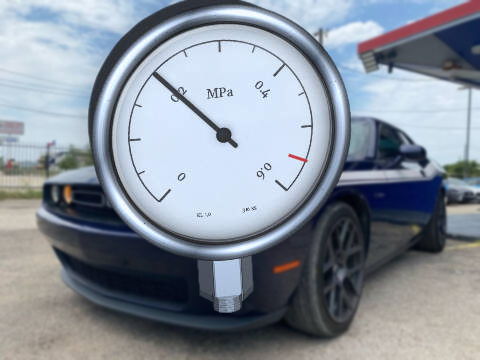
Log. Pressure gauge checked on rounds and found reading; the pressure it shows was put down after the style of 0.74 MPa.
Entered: 0.2 MPa
